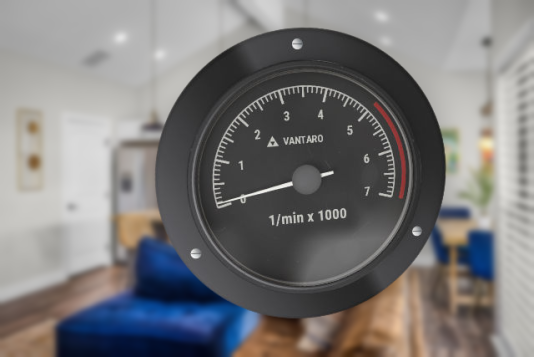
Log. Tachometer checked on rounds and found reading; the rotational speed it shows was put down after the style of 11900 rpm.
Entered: 100 rpm
